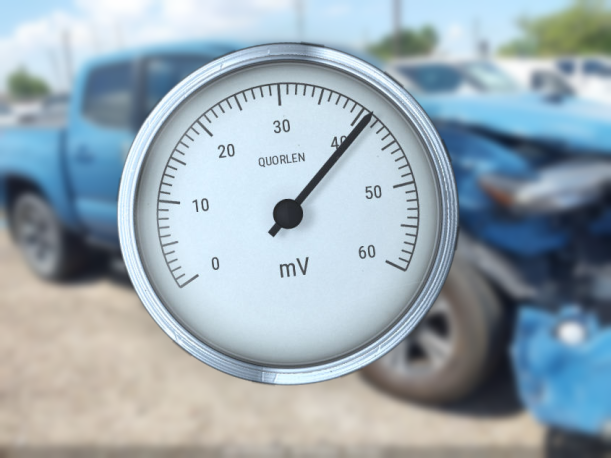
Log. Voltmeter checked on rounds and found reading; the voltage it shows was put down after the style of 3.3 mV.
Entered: 41 mV
